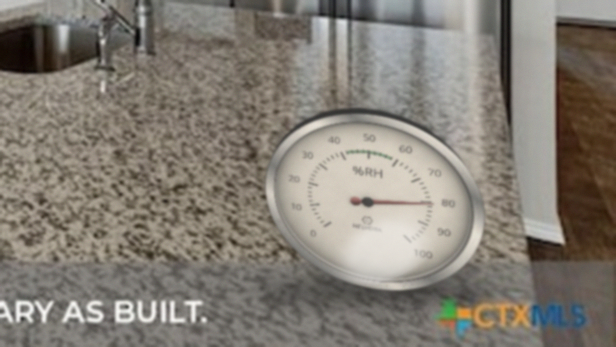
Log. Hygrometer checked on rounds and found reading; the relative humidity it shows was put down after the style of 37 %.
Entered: 80 %
